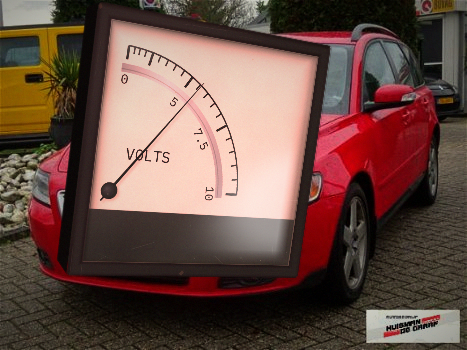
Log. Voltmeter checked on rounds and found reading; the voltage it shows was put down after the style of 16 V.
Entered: 5.5 V
